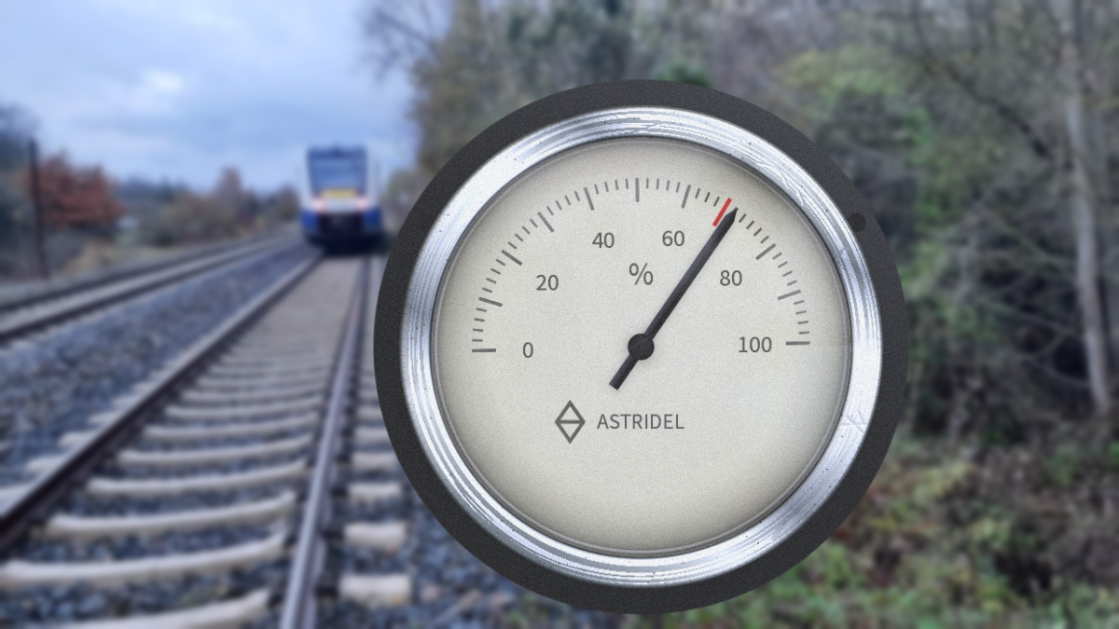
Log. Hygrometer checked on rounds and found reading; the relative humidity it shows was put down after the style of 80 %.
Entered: 70 %
